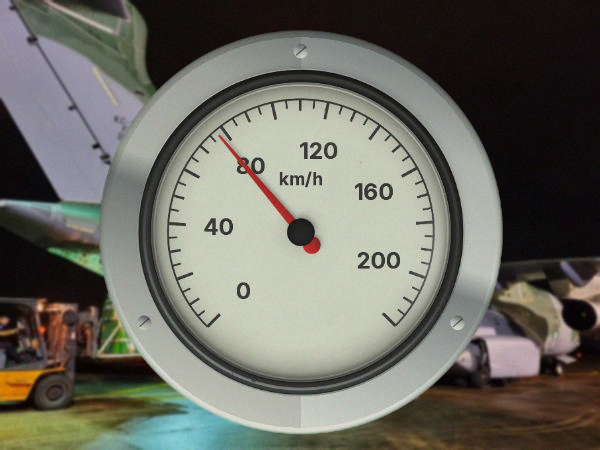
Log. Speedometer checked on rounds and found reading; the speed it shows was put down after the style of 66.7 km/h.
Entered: 77.5 km/h
